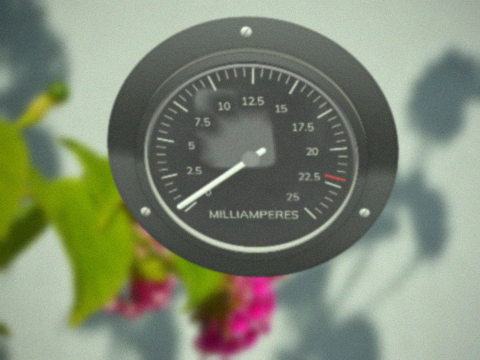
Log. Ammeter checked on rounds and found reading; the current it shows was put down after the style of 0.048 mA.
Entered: 0.5 mA
